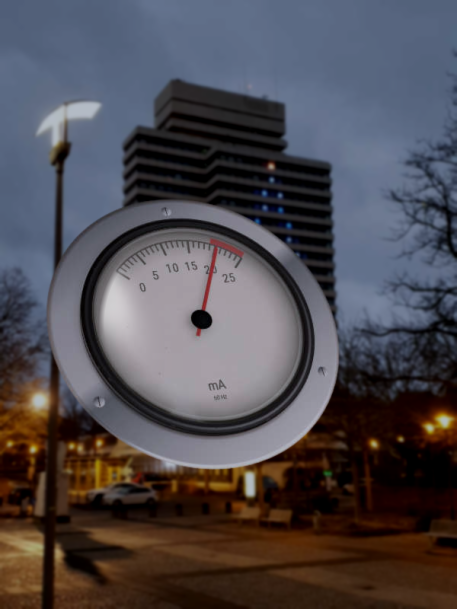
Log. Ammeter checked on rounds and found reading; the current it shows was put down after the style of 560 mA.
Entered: 20 mA
